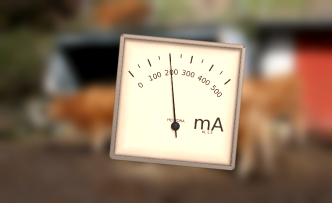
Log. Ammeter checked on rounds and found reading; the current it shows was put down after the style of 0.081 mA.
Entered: 200 mA
